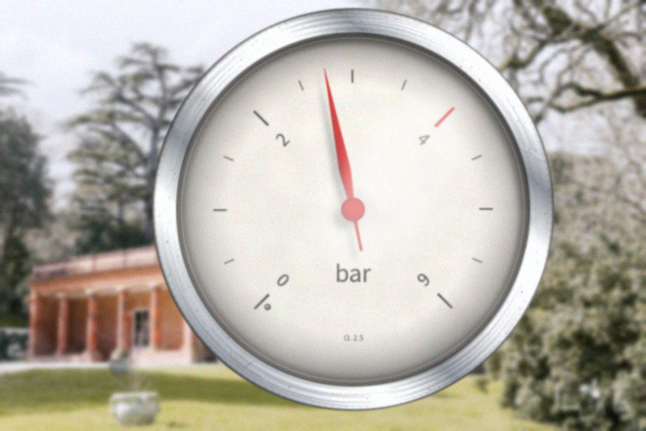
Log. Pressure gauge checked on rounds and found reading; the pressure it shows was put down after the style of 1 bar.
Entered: 2.75 bar
